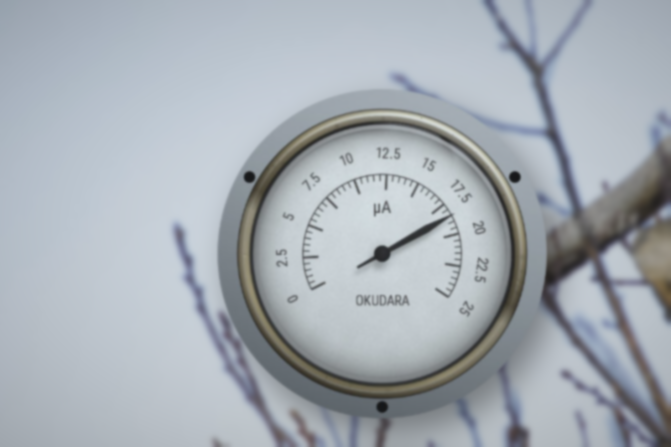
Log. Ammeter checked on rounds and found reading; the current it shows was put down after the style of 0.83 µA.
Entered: 18.5 µA
